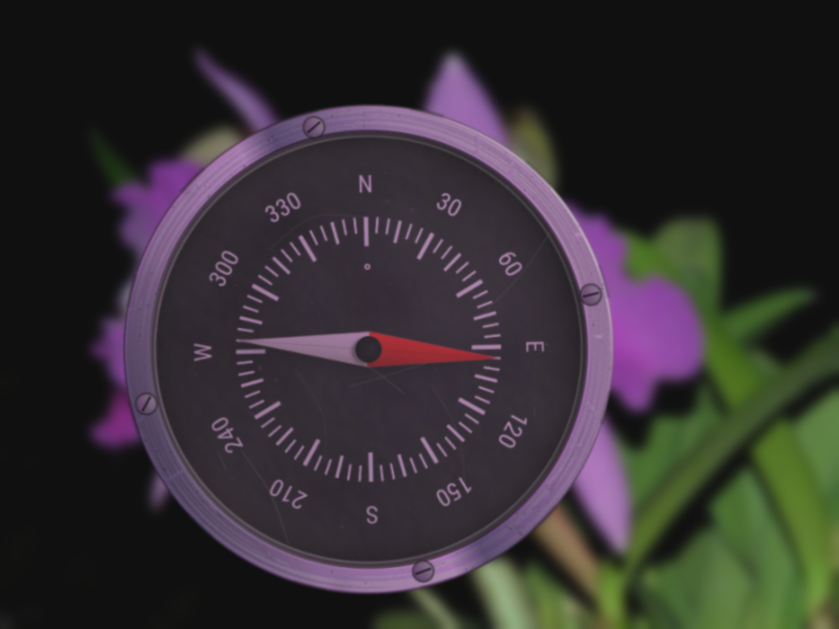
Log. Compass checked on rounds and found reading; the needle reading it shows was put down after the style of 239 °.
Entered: 95 °
